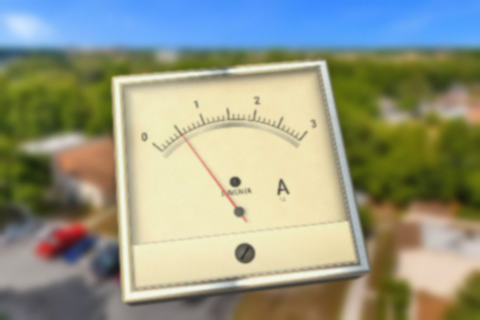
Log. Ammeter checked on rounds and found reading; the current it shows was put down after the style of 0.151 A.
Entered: 0.5 A
